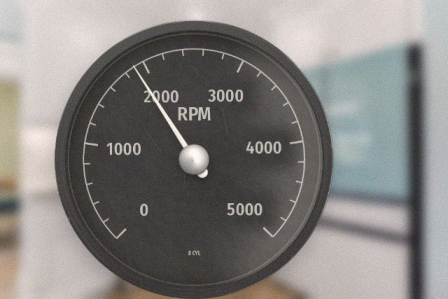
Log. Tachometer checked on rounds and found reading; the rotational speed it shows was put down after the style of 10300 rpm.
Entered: 1900 rpm
